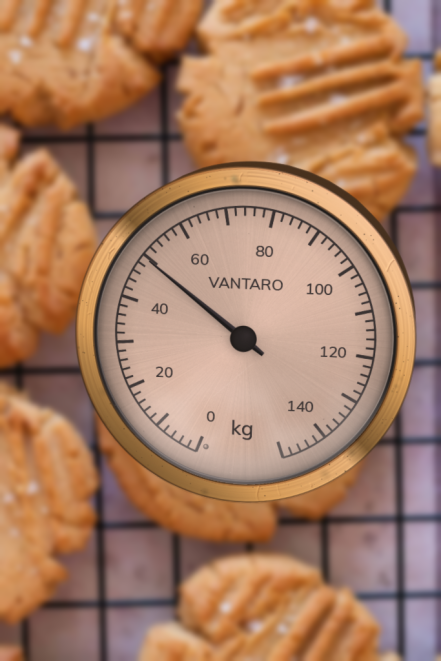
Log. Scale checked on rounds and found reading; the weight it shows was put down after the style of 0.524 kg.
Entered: 50 kg
